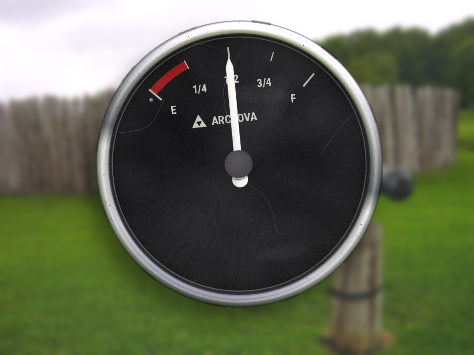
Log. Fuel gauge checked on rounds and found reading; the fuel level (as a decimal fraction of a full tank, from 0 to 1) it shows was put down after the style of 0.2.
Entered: 0.5
